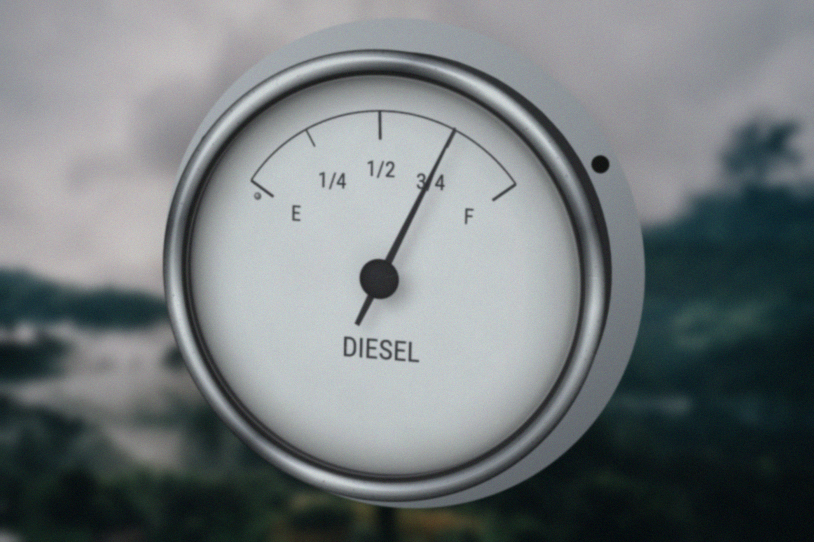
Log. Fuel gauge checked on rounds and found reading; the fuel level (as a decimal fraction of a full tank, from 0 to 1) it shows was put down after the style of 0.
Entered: 0.75
